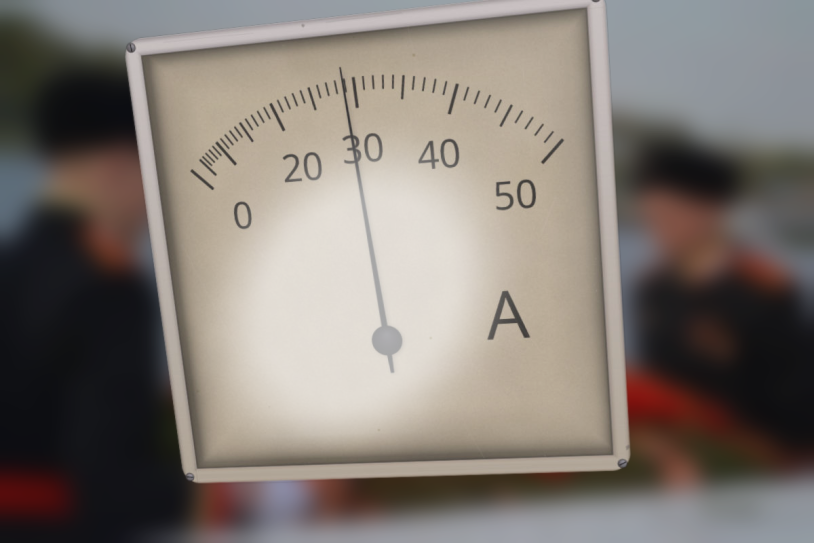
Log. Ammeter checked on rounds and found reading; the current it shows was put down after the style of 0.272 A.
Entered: 29 A
